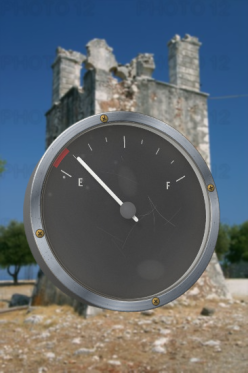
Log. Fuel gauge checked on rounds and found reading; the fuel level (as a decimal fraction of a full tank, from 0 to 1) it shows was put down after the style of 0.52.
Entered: 0.125
